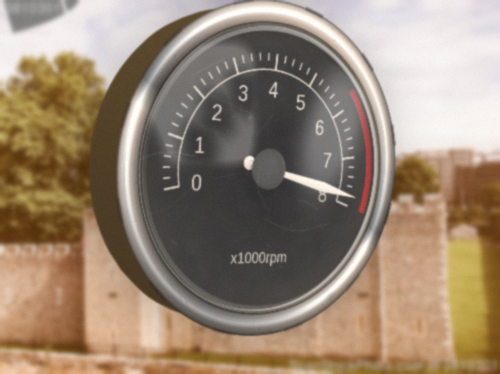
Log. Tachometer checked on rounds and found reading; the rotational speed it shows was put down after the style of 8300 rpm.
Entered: 7800 rpm
